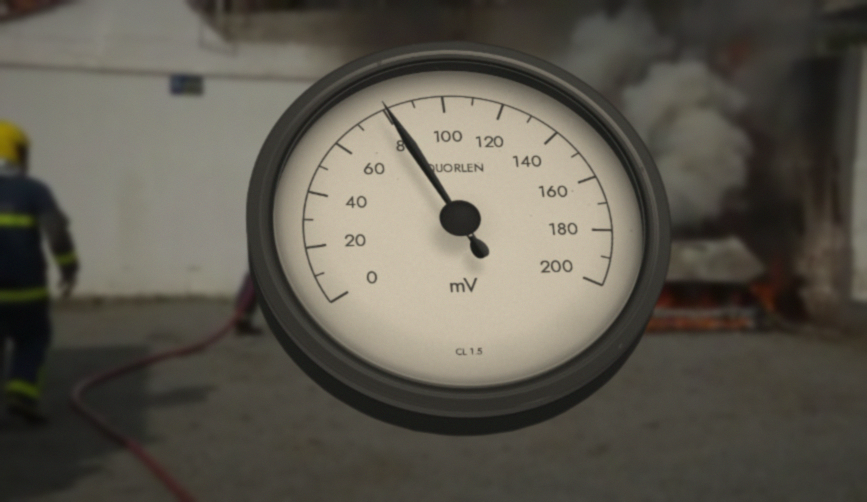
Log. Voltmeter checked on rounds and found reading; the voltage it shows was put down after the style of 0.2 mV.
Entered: 80 mV
